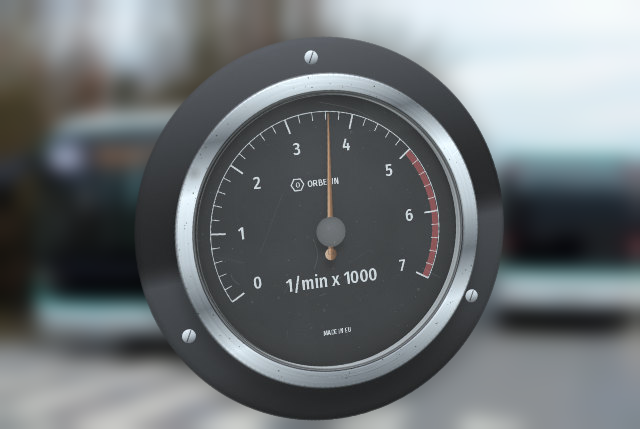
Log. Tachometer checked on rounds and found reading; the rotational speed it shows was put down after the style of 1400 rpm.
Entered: 3600 rpm
